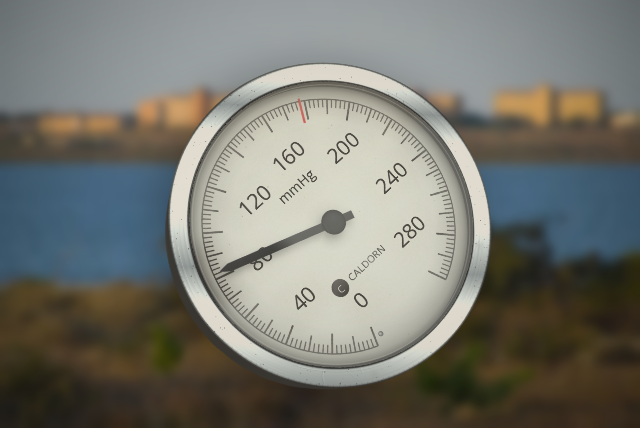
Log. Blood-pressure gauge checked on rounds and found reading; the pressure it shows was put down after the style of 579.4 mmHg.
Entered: 82 mmHg
